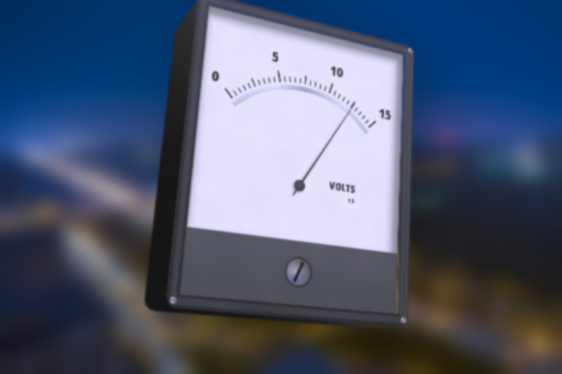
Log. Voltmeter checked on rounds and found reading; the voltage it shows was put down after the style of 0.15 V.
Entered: 12.5 V
